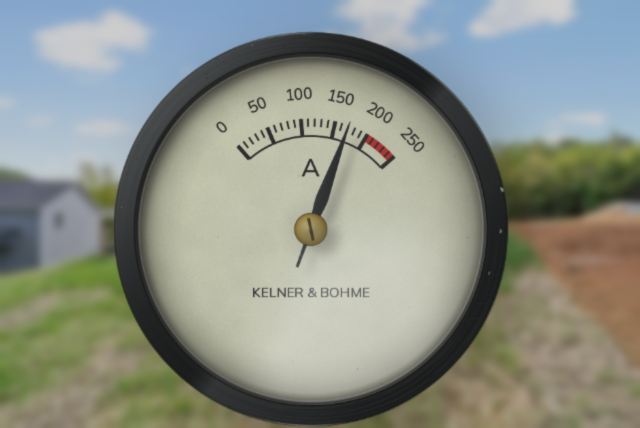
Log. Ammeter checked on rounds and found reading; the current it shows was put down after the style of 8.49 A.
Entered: 170 A
